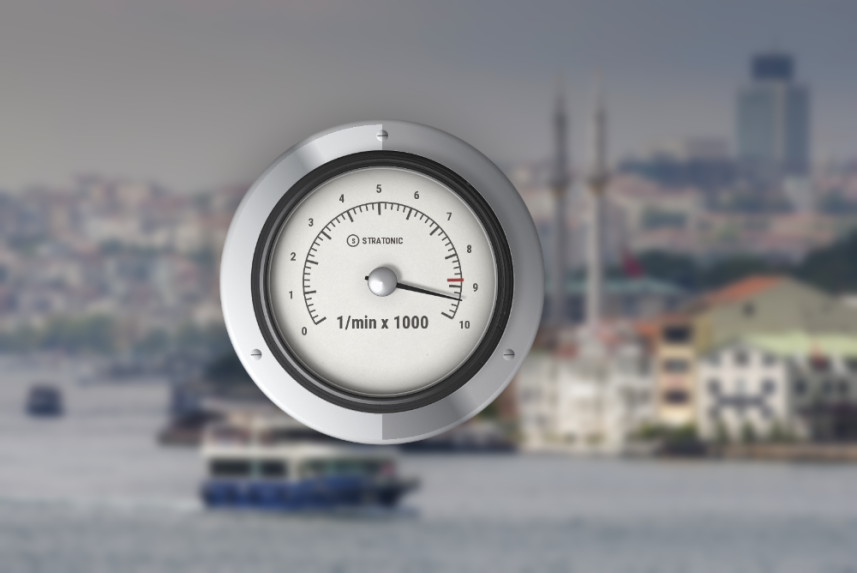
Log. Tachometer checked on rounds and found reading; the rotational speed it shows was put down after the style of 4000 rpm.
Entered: 9400 rpm
